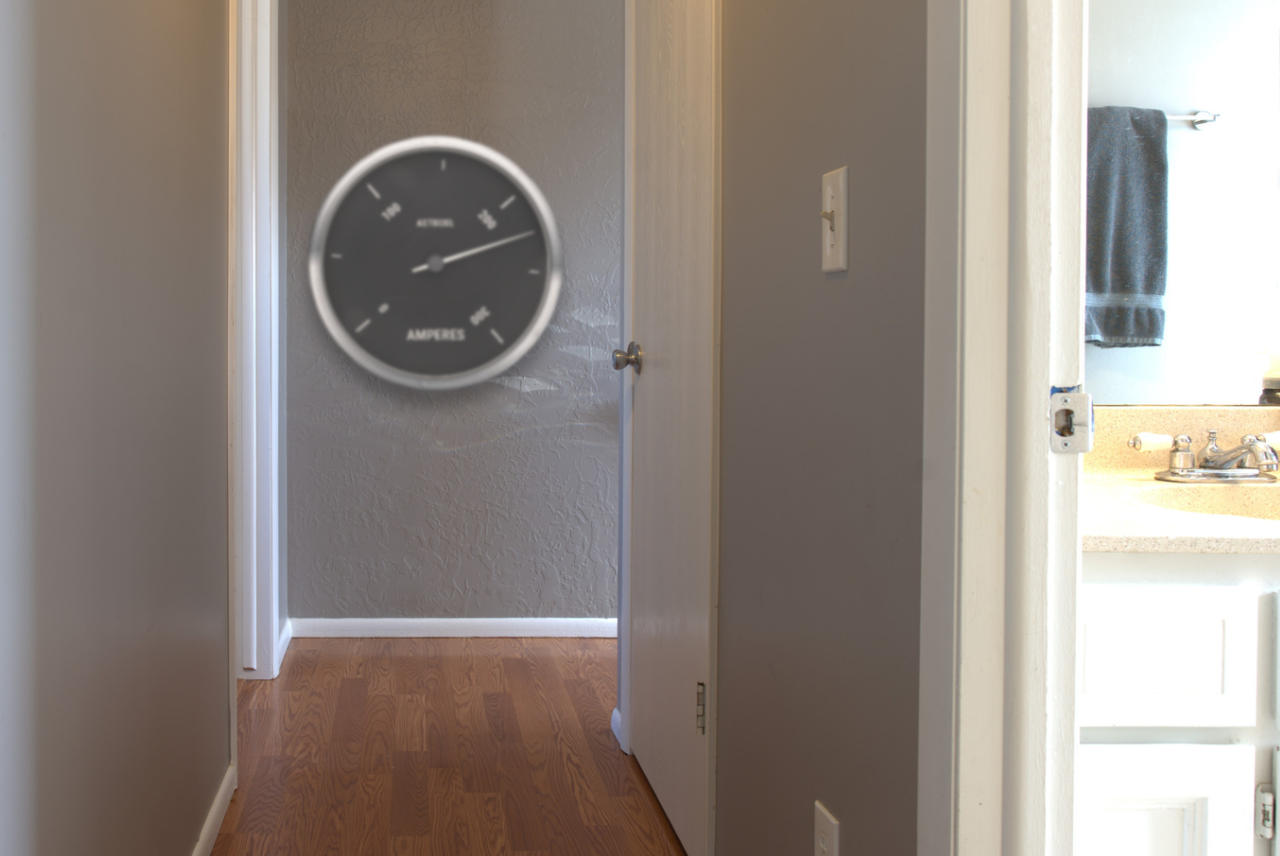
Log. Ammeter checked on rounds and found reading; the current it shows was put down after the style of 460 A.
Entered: 225 A
